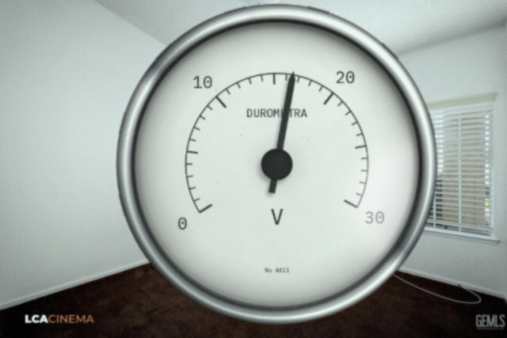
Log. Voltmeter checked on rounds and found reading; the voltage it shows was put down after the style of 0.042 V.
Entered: 16.5 V
